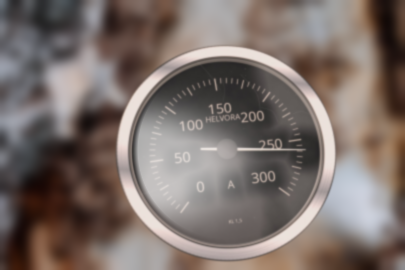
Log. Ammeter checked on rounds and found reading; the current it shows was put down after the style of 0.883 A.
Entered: 260 A
